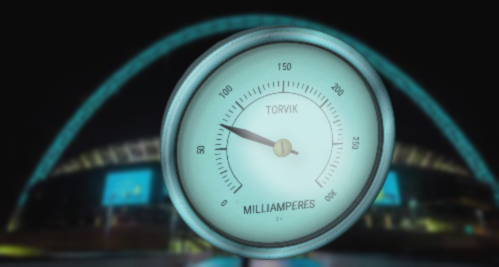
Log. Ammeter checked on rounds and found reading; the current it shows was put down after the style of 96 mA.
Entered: 75 mA
